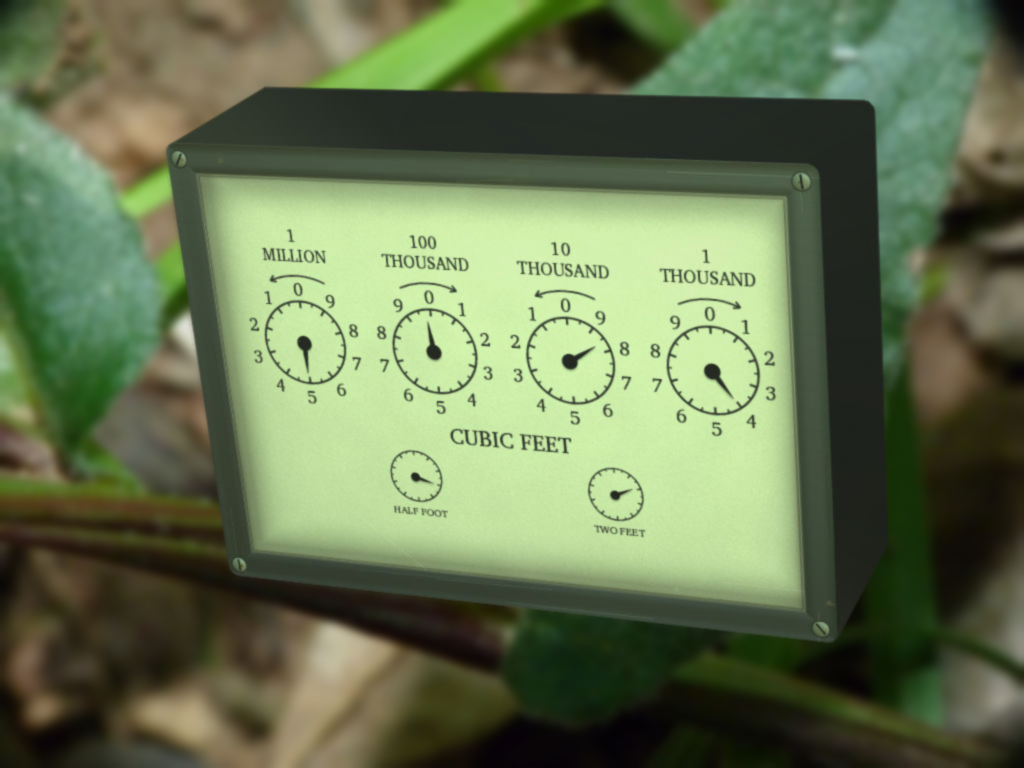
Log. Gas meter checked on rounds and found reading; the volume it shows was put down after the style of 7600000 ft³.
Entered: 498400 ft³
